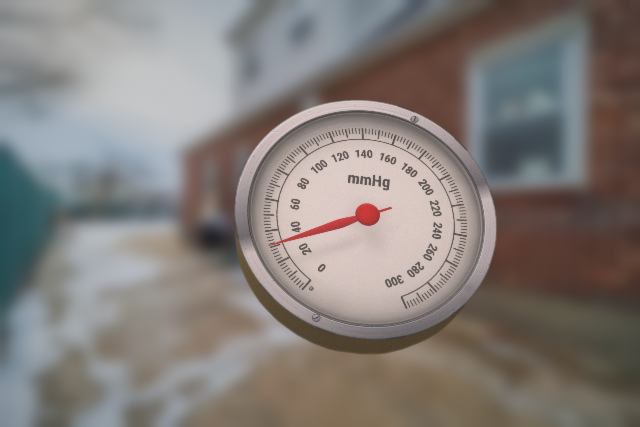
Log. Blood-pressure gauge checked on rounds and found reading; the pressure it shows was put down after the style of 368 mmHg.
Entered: 30 mmHg
